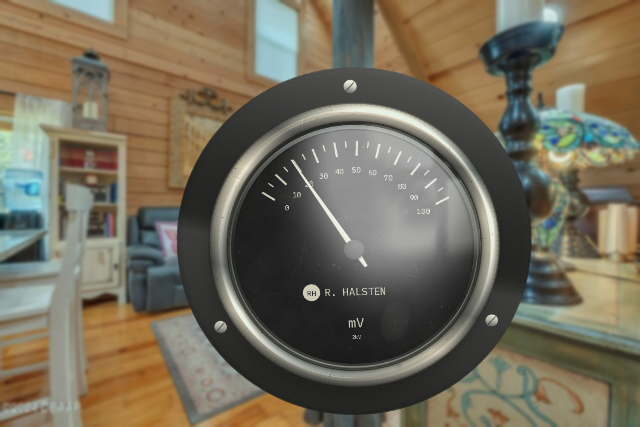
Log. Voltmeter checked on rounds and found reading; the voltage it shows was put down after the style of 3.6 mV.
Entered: 20 mV
